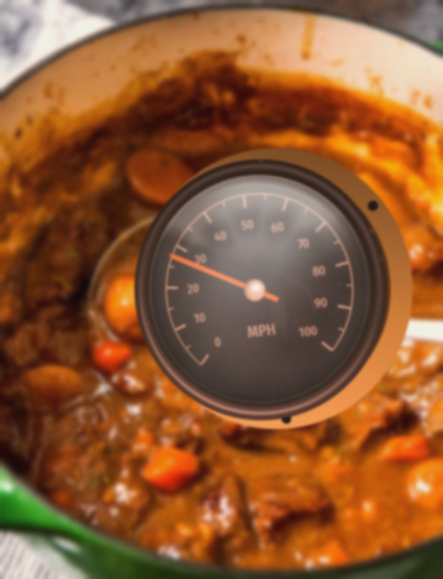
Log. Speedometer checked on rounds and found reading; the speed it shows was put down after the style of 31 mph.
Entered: 27.5 mph
